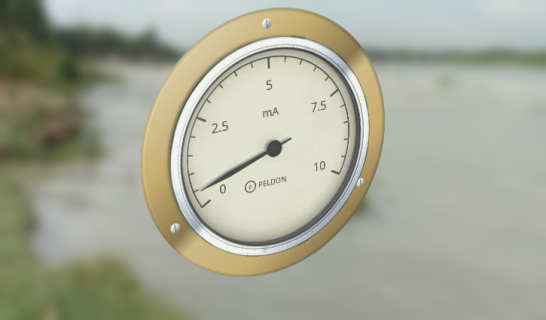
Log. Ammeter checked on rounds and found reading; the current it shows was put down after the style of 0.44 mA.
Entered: 0.5 mA
